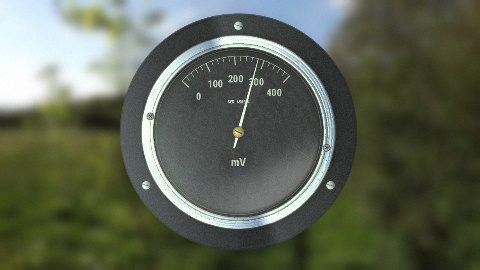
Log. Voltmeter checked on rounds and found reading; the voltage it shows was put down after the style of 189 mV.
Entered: 280 mV
